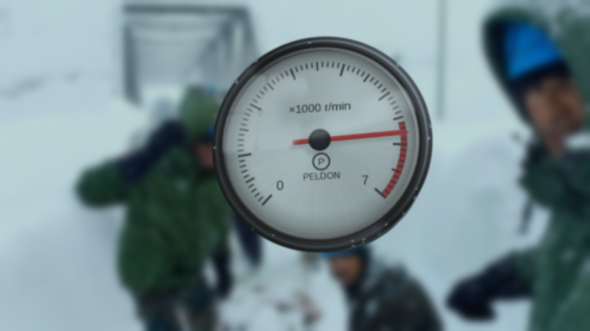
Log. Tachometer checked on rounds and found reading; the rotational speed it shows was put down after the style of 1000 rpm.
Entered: 5800 rpm
